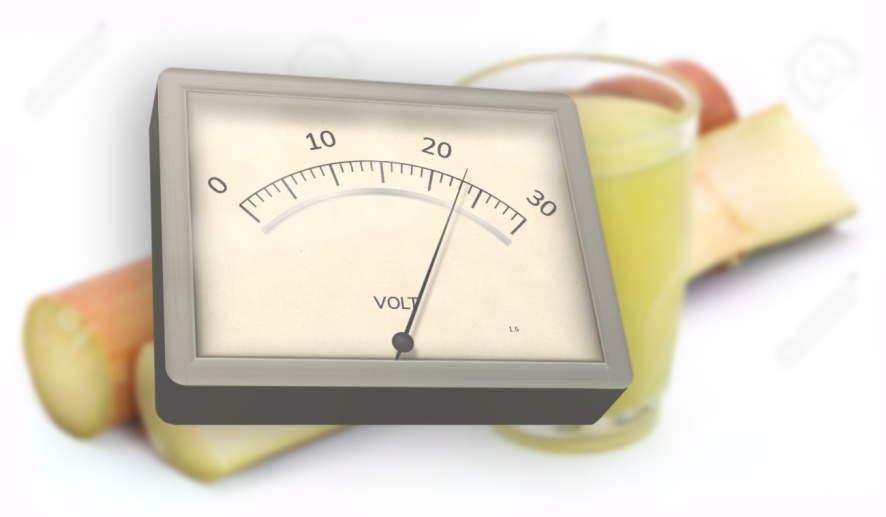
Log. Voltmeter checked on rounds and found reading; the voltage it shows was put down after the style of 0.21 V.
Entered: 23 V
